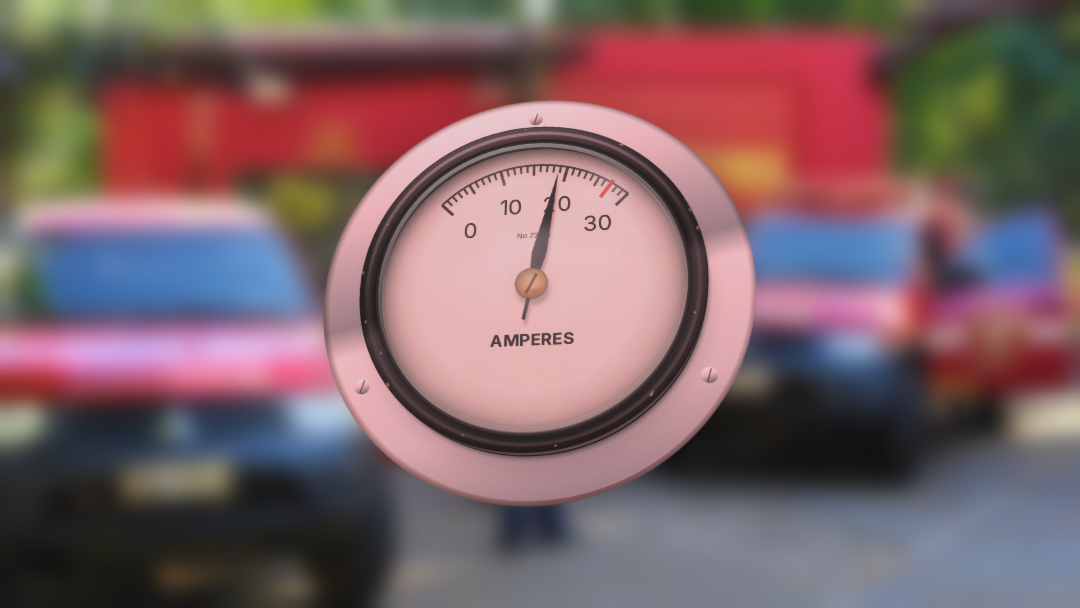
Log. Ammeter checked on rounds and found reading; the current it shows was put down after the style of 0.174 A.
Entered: 19 A
